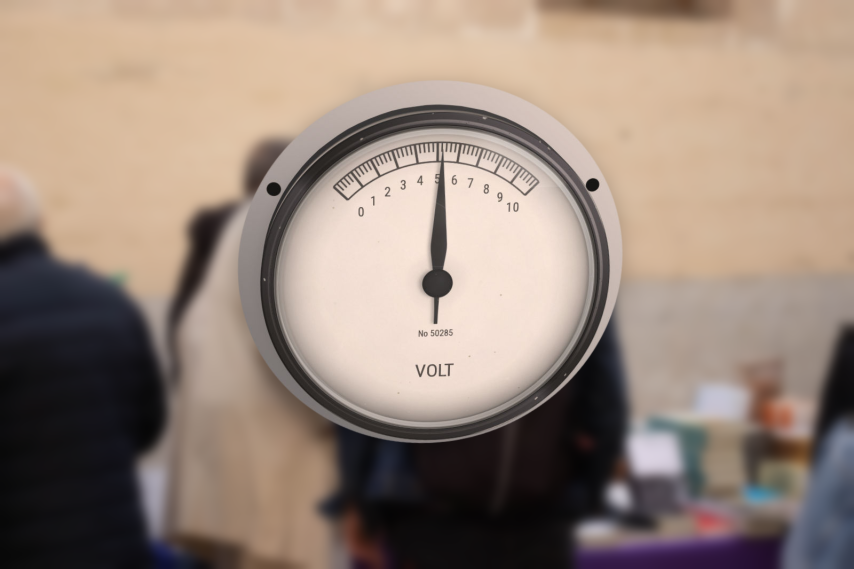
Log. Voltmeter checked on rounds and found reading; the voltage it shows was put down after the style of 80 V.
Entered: 5.2 V
